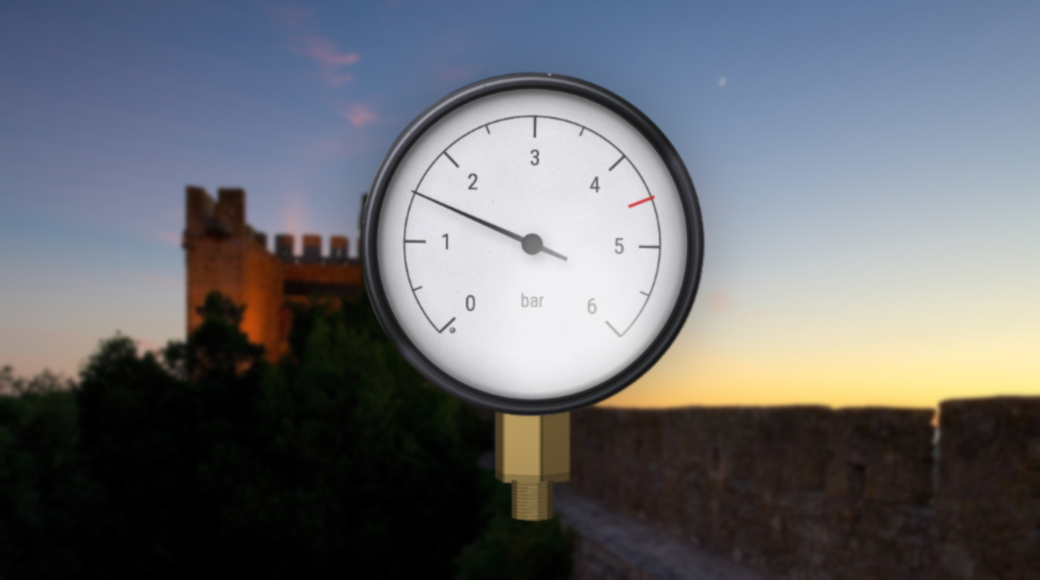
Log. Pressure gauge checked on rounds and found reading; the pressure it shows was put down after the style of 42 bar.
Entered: 1.5 bar
